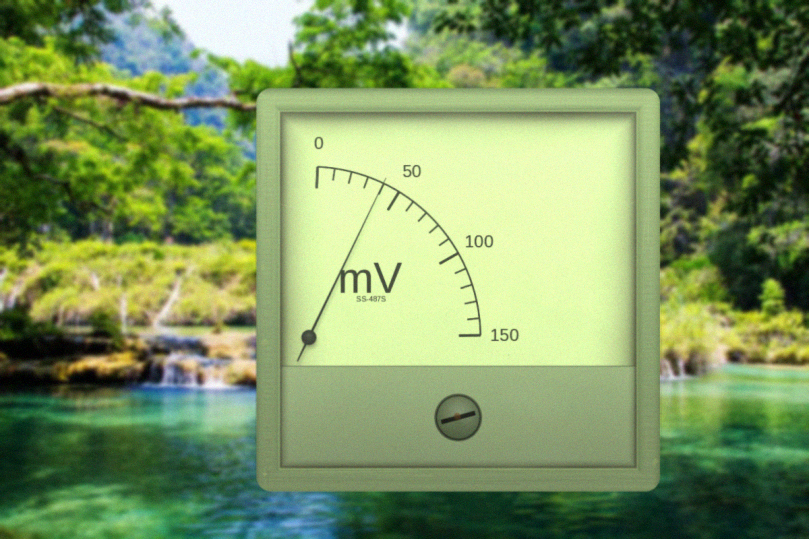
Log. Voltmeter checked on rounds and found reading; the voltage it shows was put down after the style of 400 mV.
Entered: 40 mV
